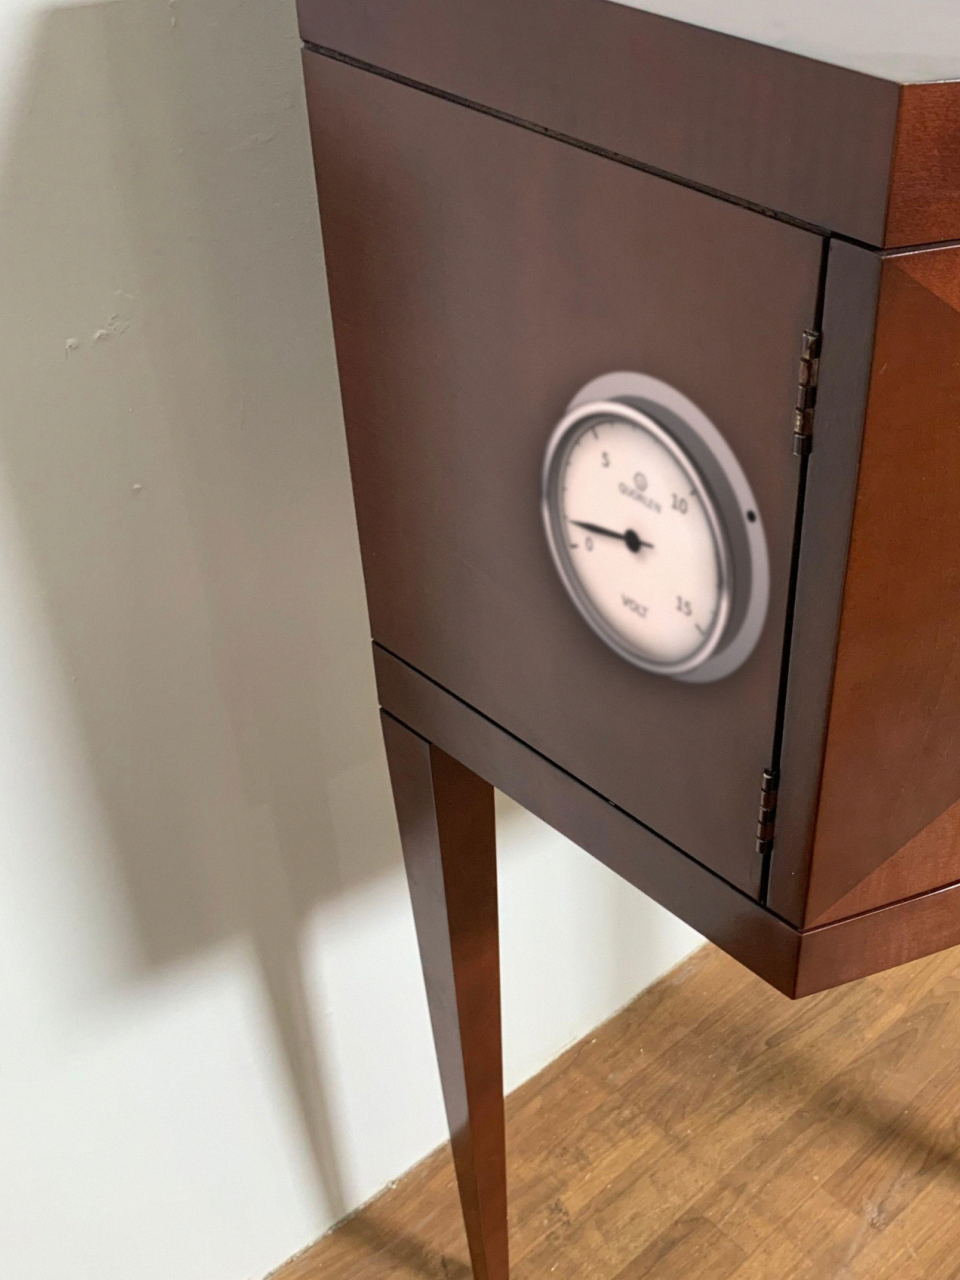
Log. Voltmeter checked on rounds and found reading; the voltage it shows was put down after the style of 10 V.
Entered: 1 V
